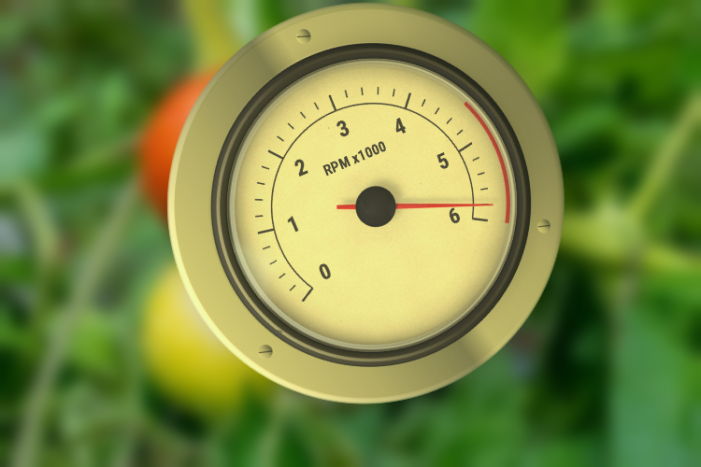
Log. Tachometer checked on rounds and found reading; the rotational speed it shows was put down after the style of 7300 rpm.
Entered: 5800 rpm
